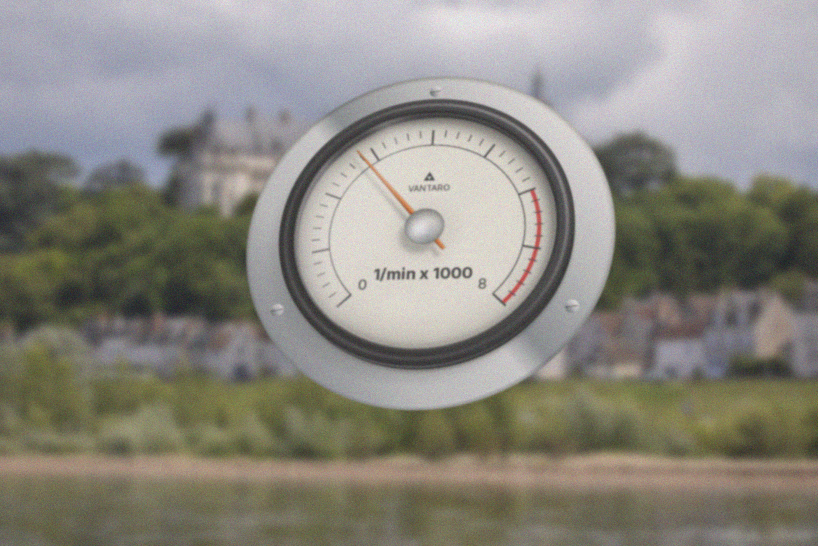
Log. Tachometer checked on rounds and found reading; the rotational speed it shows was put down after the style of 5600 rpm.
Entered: 2800 rpm
